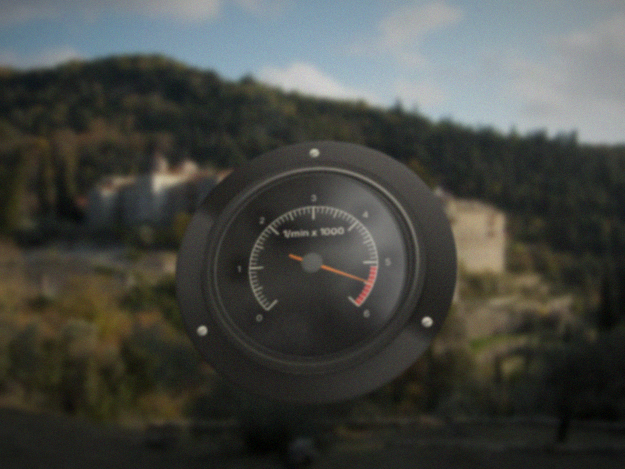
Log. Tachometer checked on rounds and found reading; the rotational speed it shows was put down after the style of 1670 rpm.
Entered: 5500 rpm
